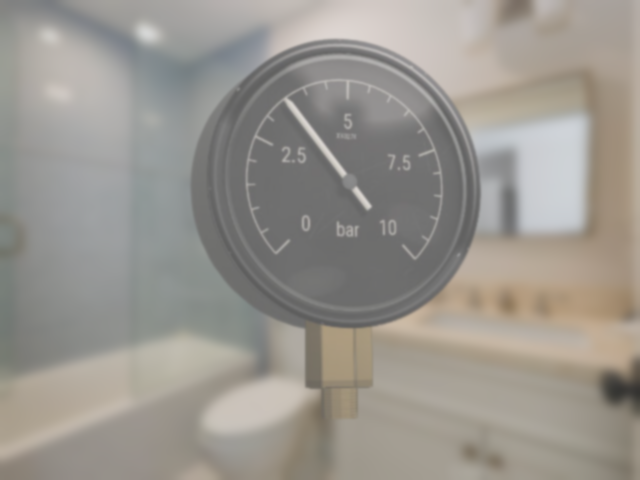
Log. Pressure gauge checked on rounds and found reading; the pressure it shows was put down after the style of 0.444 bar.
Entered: 3.5 bar
